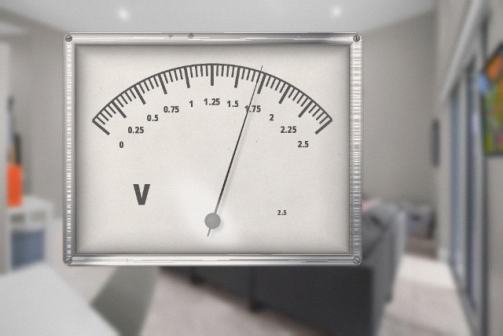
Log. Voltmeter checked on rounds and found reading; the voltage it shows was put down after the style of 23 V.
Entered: 1.7 V
